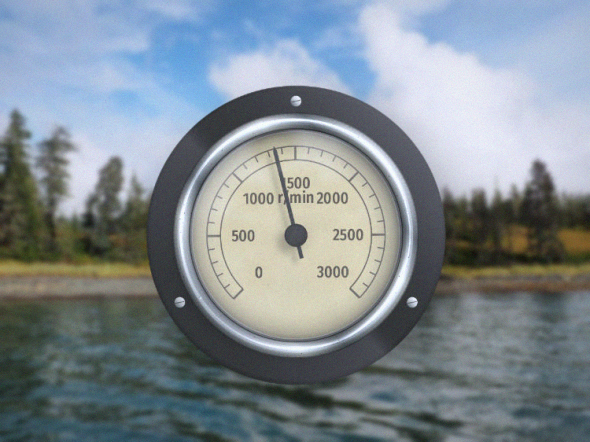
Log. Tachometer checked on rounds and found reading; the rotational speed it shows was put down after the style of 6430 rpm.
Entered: 1350 rpm
